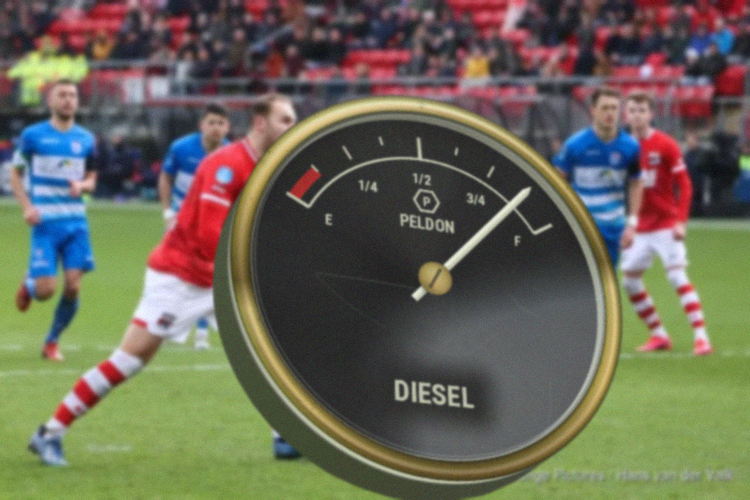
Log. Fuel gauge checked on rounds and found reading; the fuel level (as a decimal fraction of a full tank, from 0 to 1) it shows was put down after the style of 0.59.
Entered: 0.875
